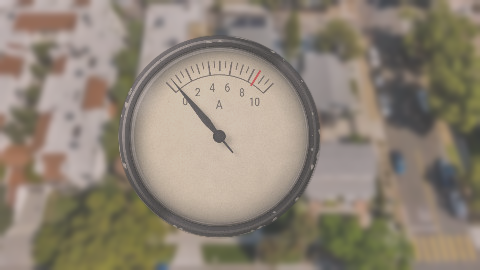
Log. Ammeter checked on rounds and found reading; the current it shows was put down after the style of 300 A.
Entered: 0.5 A
